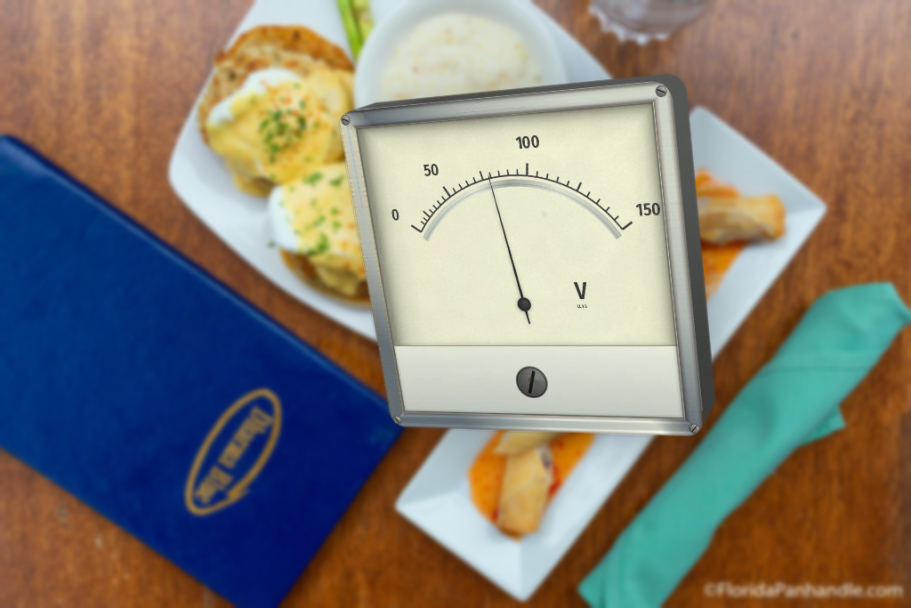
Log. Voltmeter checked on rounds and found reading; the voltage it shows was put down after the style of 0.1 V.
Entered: 80 V
